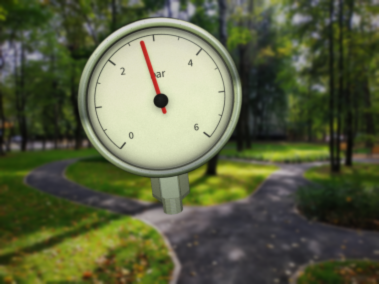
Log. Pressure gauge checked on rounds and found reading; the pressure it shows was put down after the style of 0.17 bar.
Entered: 2.75 bar
